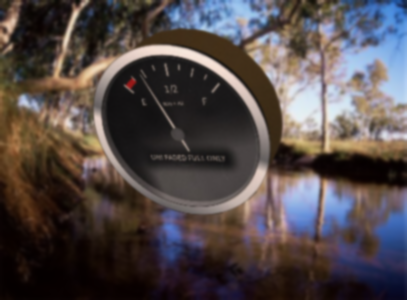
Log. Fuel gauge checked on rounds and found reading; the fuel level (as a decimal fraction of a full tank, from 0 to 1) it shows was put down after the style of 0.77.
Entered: 0.25
